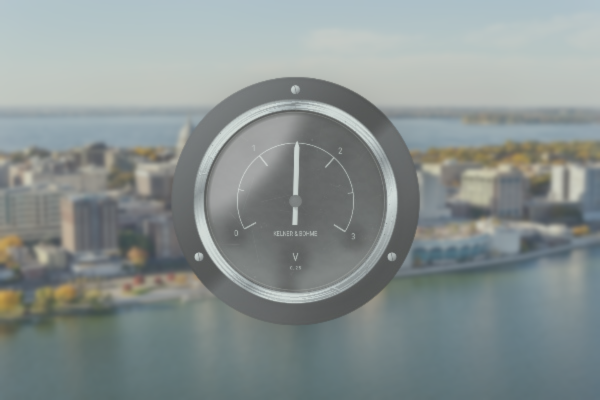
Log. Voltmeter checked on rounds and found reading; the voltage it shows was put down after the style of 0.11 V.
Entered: 1.5 V
